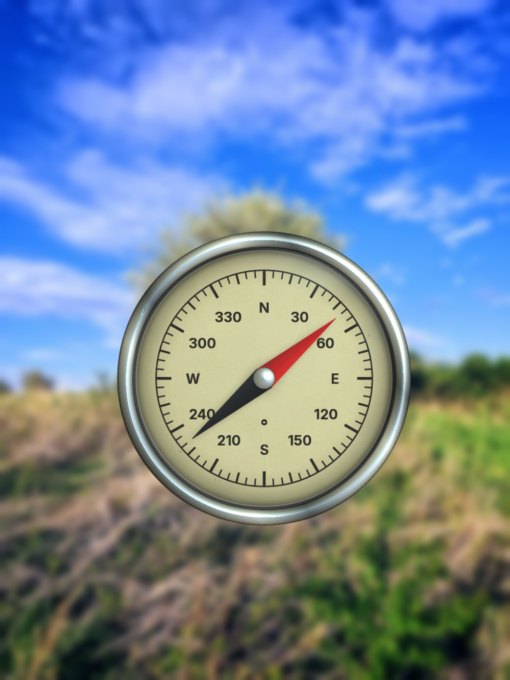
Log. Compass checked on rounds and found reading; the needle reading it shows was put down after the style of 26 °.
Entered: 50 °
